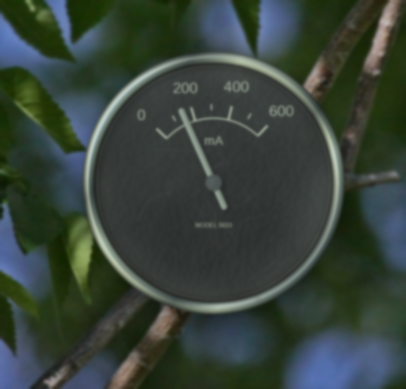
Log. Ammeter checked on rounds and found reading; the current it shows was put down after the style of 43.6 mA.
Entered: 150 mA
